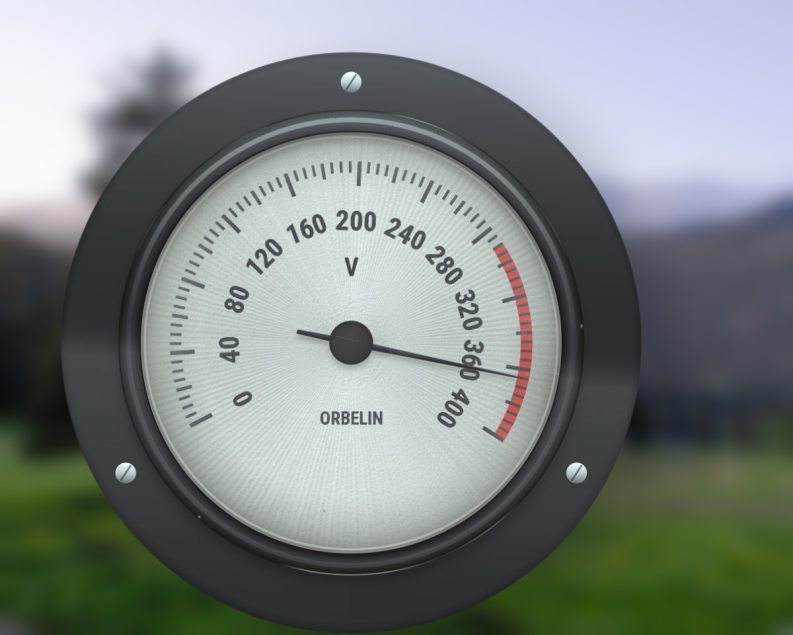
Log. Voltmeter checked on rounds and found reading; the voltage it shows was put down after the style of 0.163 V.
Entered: 365 V
